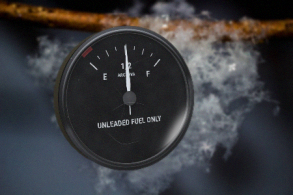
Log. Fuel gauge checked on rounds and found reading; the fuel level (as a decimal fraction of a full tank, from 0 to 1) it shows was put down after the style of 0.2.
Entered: 0.5
